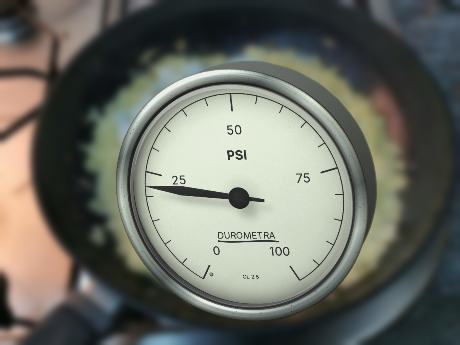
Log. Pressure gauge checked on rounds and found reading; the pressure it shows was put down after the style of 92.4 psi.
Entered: 22.5 psi
